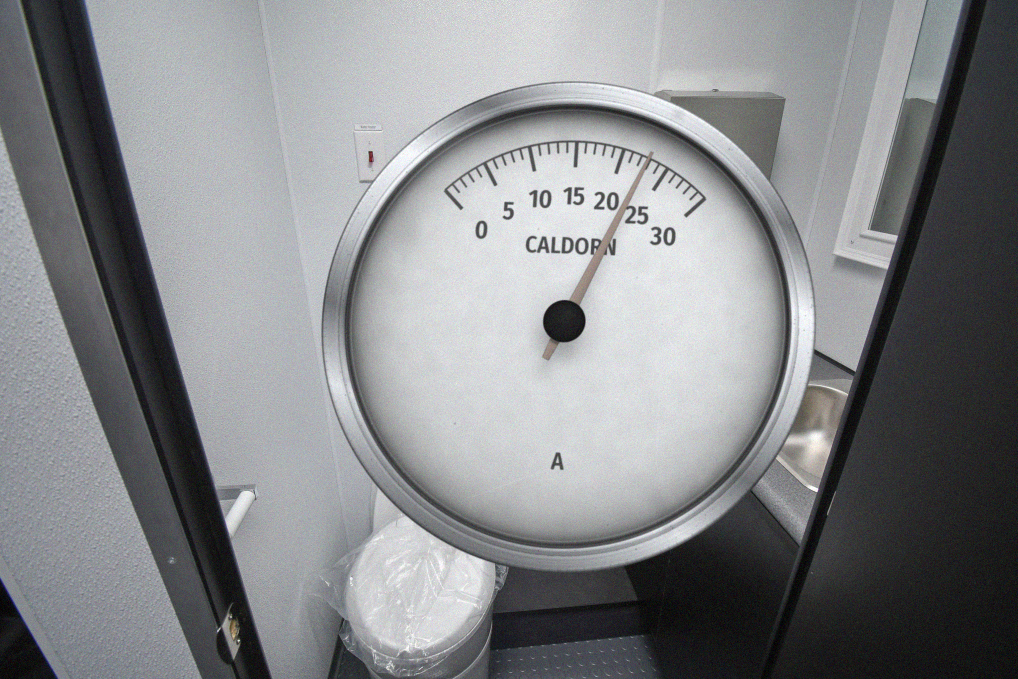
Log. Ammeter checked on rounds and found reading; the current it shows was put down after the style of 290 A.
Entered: 23 A
